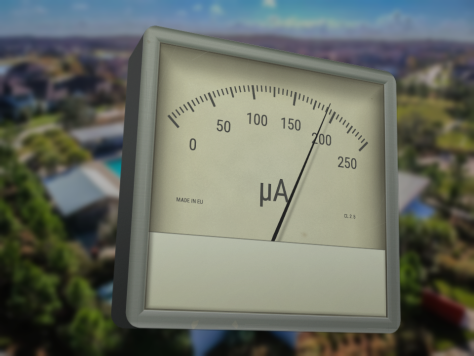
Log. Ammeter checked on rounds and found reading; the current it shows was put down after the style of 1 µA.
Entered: 190 µA
